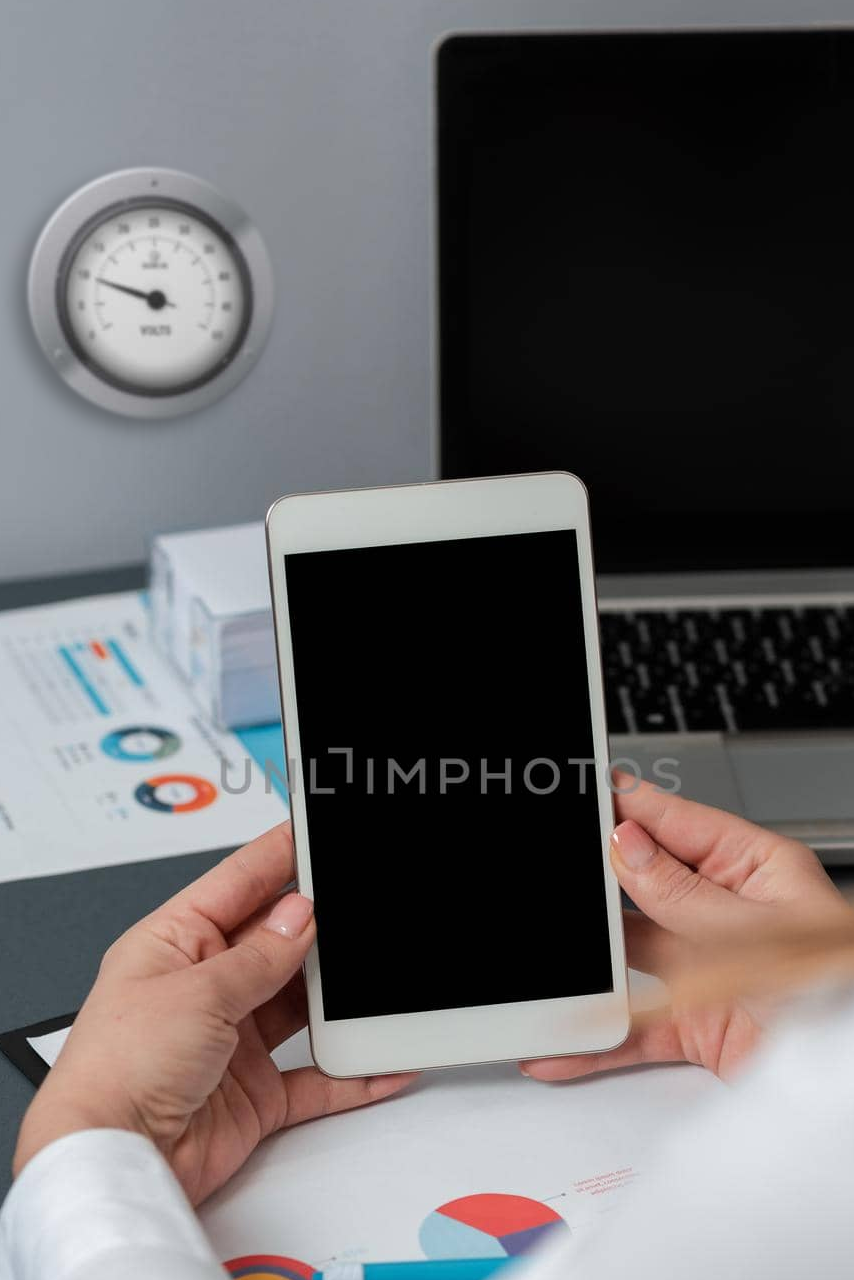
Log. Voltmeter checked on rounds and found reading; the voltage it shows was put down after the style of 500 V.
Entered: 10 V
